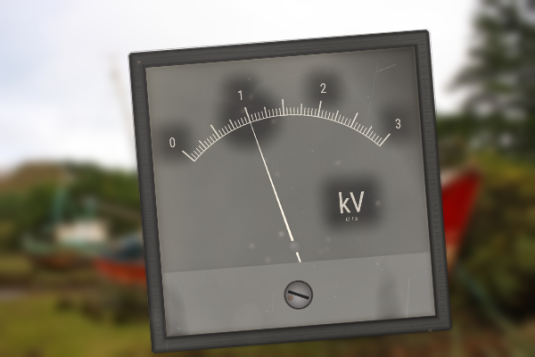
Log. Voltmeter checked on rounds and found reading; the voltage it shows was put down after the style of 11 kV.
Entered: 1 kV
